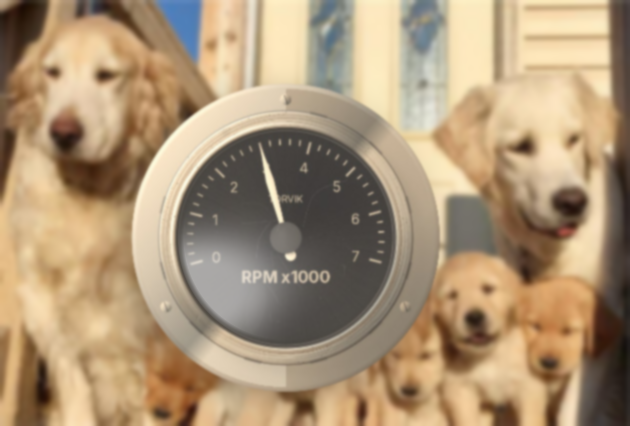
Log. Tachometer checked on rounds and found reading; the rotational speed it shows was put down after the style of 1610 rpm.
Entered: 3000 rpm
